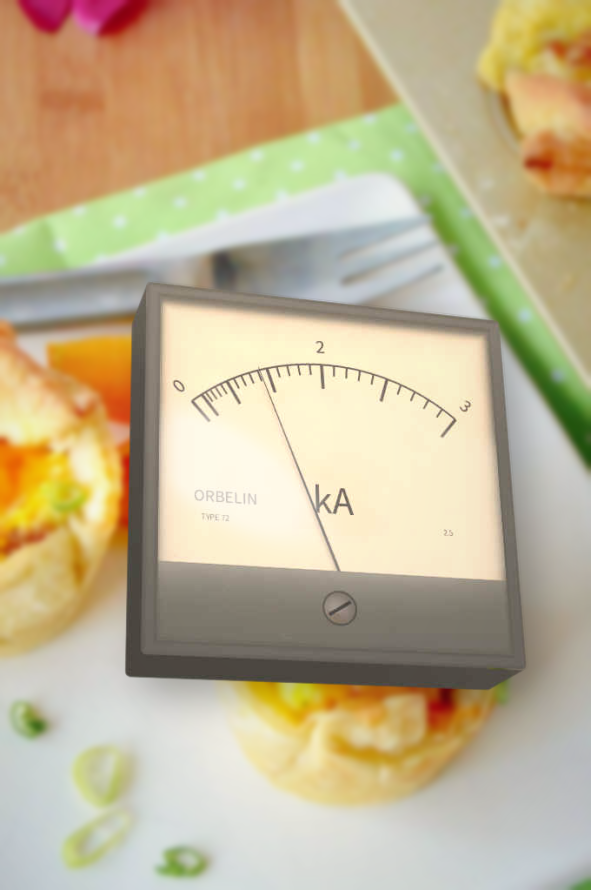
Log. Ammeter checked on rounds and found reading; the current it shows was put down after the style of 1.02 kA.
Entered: 1.4 kA
